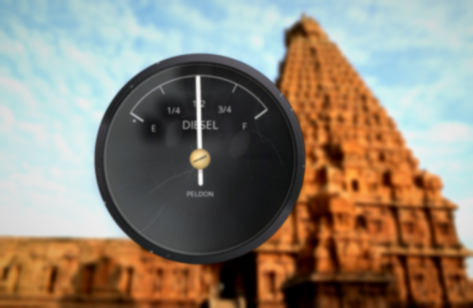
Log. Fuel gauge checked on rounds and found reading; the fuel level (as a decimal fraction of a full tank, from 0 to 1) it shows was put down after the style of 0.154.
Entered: 0.5
